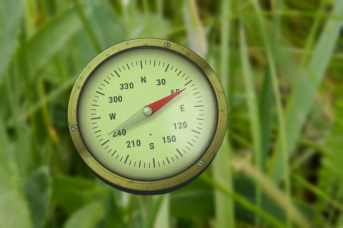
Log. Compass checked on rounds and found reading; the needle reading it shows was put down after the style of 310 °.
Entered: 65 °
